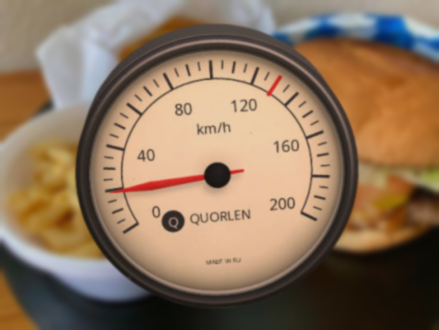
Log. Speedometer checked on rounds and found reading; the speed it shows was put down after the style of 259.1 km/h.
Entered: 20 km/h
